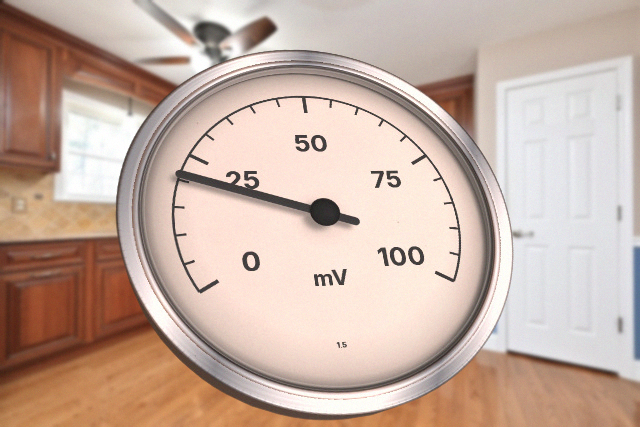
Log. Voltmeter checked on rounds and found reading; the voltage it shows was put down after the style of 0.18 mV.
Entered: 20 mV
